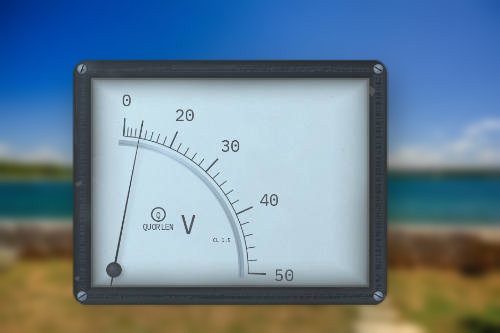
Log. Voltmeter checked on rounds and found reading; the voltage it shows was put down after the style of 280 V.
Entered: 10 V
